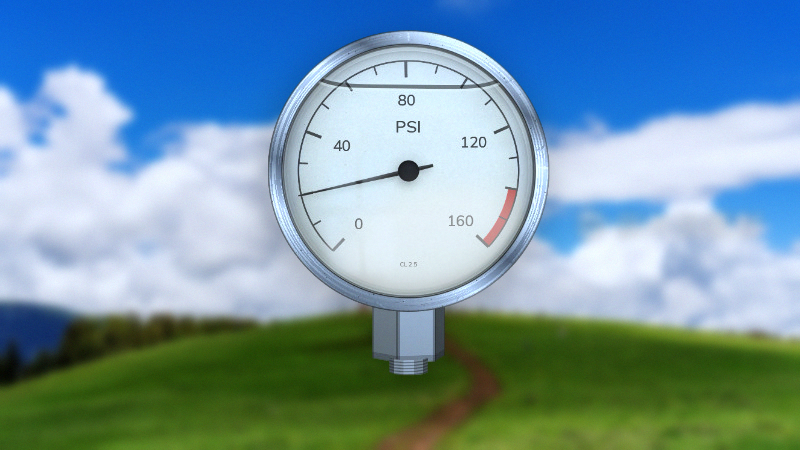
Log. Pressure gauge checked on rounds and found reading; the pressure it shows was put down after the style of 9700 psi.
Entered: 20 psi
